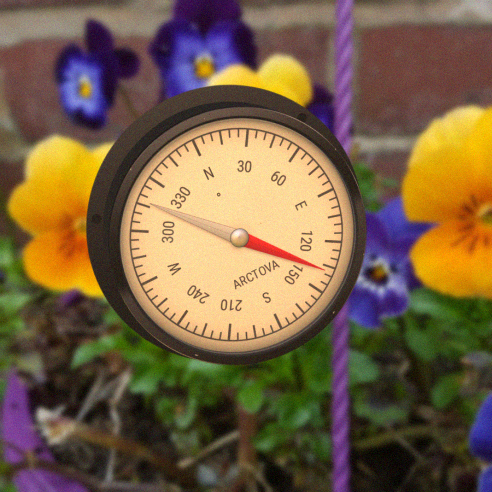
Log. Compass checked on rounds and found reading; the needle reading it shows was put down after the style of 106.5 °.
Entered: 137.5 °
